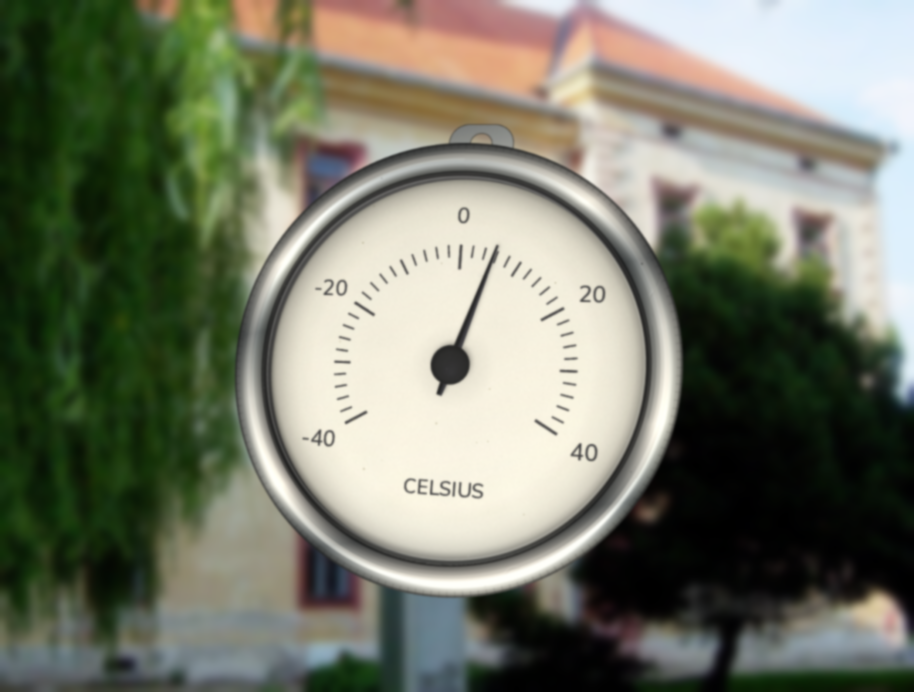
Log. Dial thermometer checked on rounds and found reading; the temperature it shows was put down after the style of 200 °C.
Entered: 6 °C
